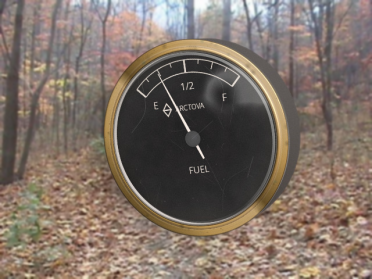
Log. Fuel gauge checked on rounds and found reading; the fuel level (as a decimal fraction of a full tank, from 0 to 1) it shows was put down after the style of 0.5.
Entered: 0.25
